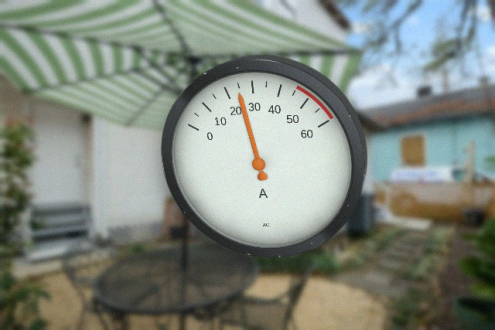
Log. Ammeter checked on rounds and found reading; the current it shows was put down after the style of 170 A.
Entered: 25 A
